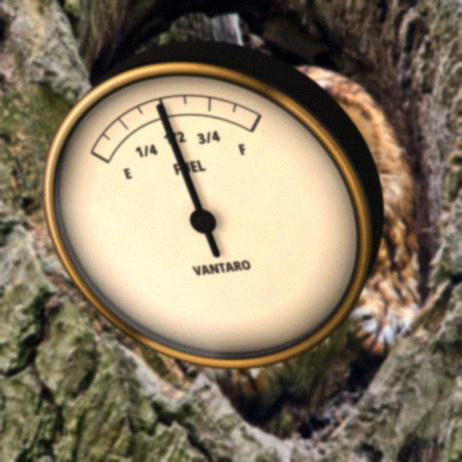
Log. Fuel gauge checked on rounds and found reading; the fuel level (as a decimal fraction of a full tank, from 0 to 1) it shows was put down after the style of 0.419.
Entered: 0.5
